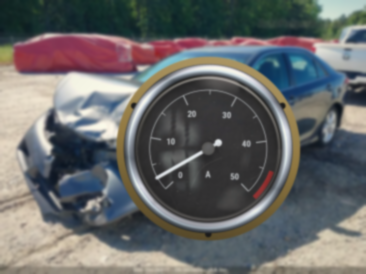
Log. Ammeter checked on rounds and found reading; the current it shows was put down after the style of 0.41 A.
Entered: 2.5 A
